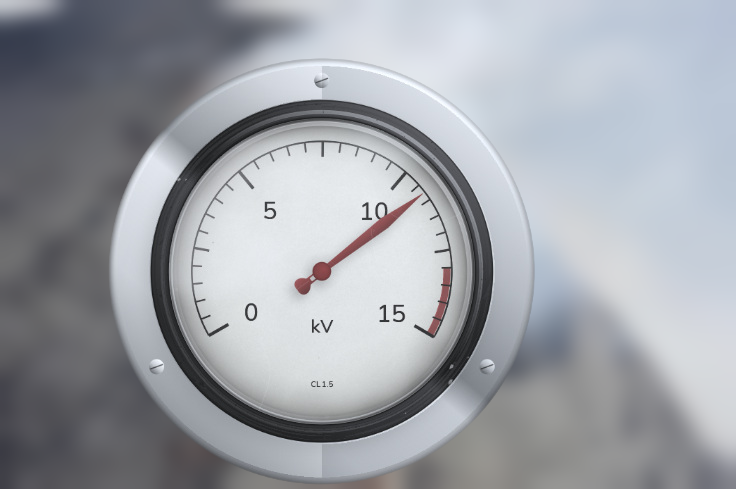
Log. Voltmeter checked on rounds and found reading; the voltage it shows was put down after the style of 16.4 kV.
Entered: 10.75 kV
